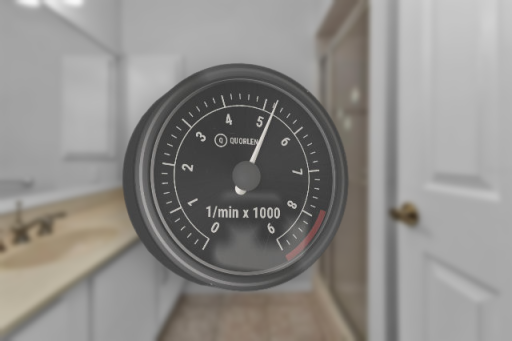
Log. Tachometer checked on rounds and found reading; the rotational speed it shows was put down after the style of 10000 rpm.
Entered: 5200 rpm
